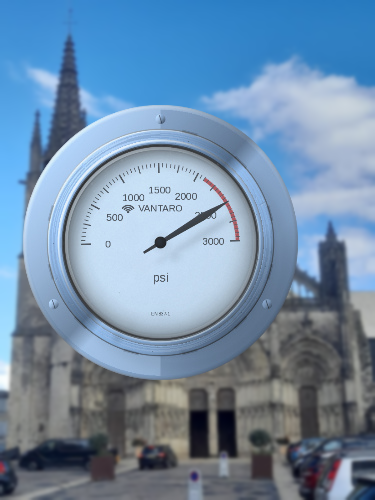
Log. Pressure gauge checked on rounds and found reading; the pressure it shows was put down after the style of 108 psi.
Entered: 2500 psi
